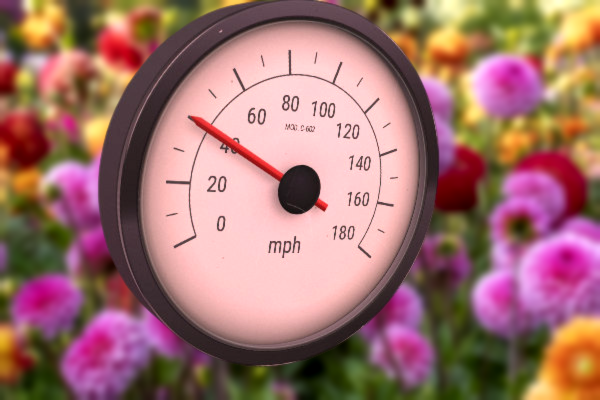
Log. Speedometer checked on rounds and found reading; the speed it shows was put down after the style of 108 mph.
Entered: 40 mph
